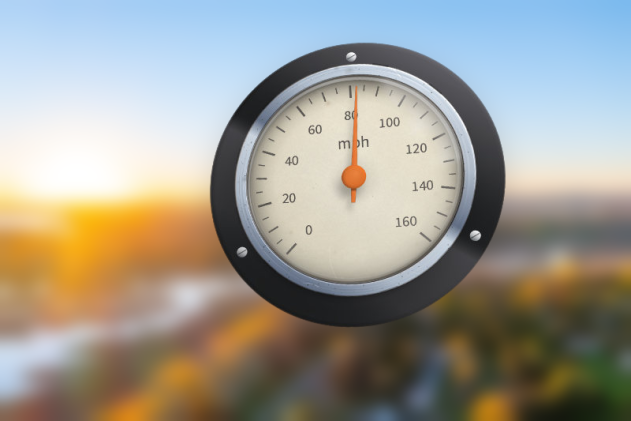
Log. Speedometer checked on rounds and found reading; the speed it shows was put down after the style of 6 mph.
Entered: 82.5 mph
